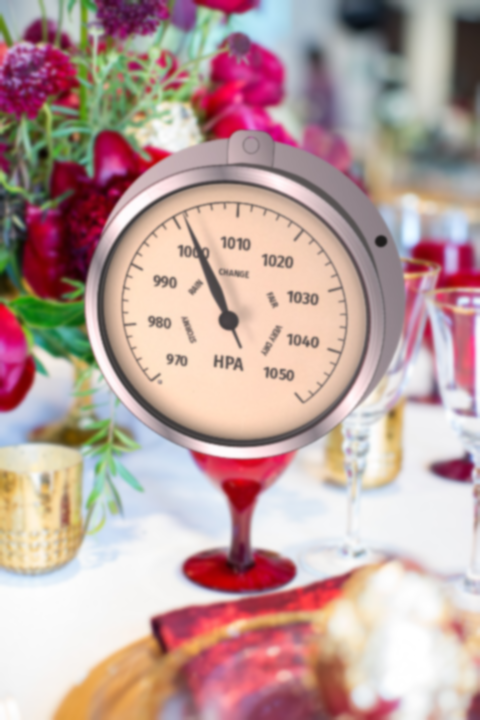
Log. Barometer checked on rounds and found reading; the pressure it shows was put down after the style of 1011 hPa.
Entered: 1002 hPa
